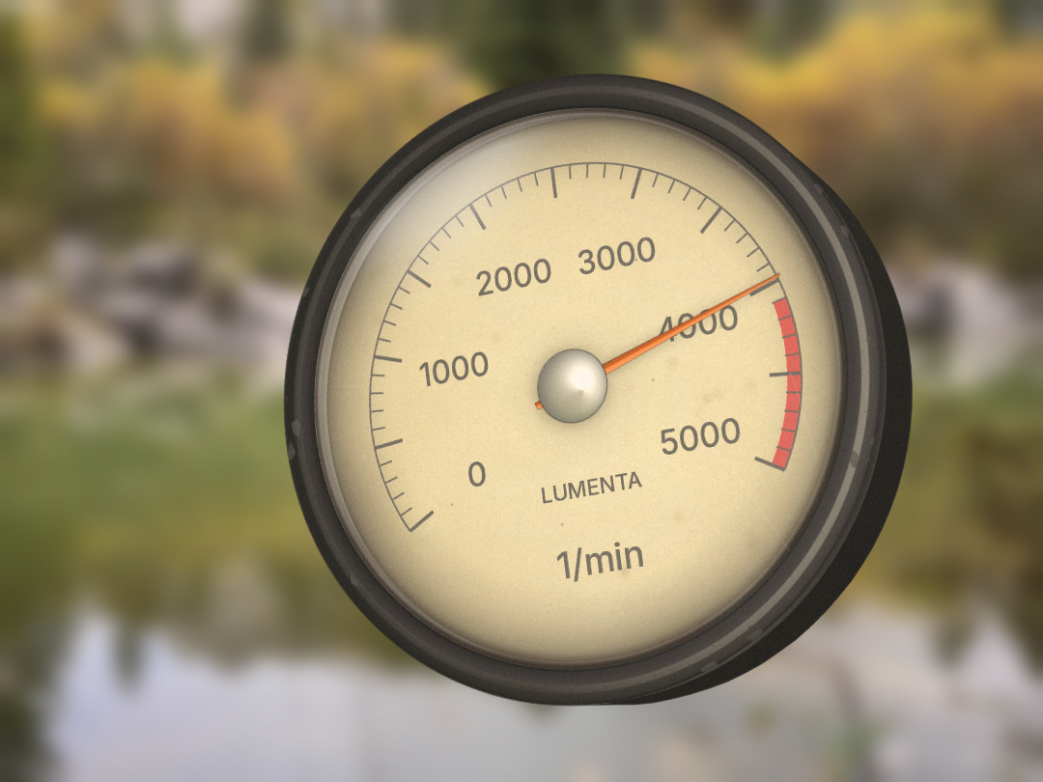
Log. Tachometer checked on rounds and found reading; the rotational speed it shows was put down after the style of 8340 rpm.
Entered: 4000 rpm
